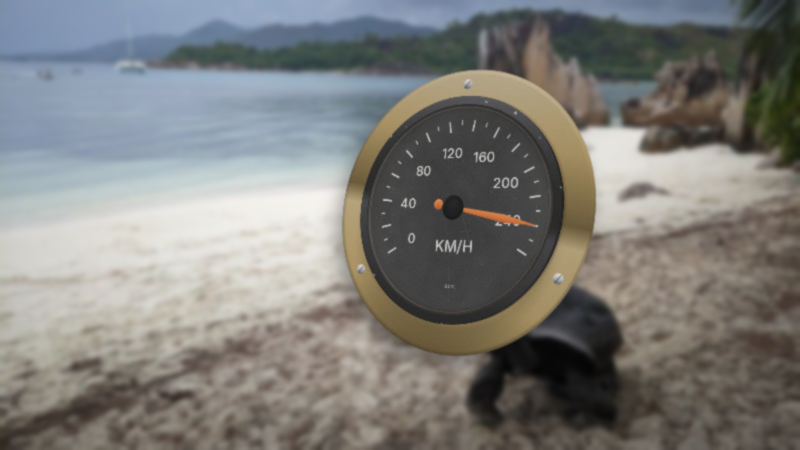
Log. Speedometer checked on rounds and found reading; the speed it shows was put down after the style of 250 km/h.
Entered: 240 km/h
